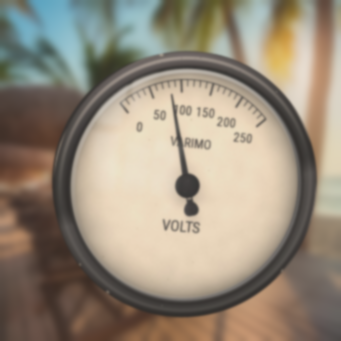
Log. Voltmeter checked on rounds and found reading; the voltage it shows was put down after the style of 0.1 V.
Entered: 80 V
